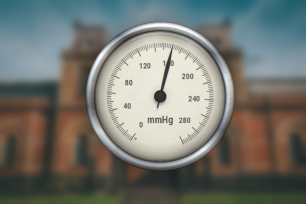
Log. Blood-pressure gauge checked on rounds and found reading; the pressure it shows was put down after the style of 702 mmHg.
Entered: 160 mmHg
